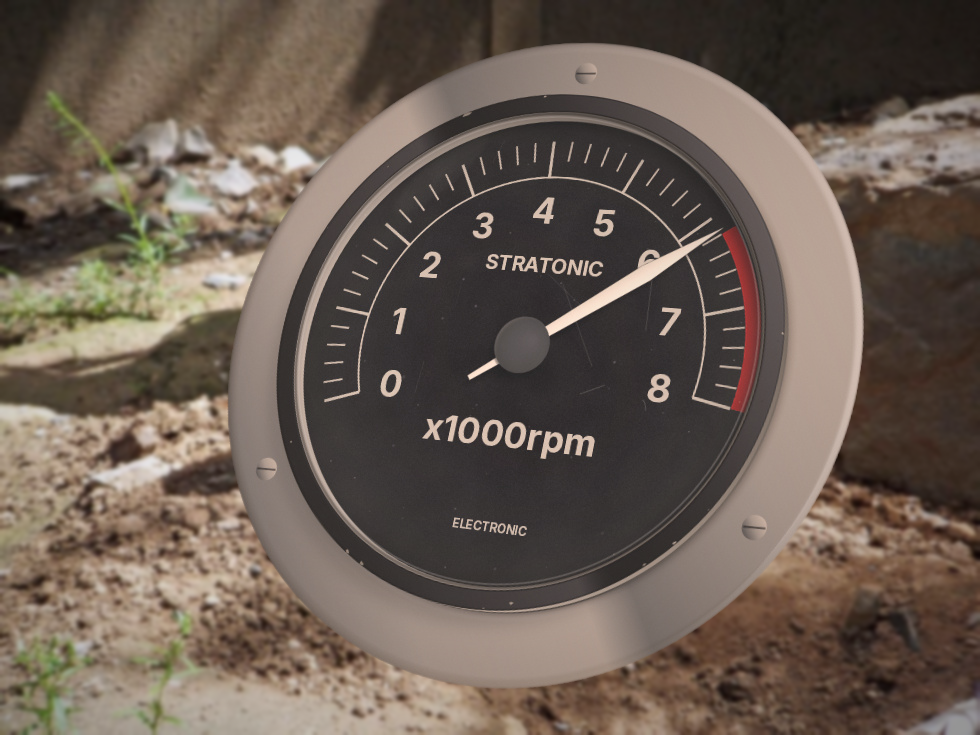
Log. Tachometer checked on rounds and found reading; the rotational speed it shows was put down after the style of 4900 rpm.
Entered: 6200 rpm
